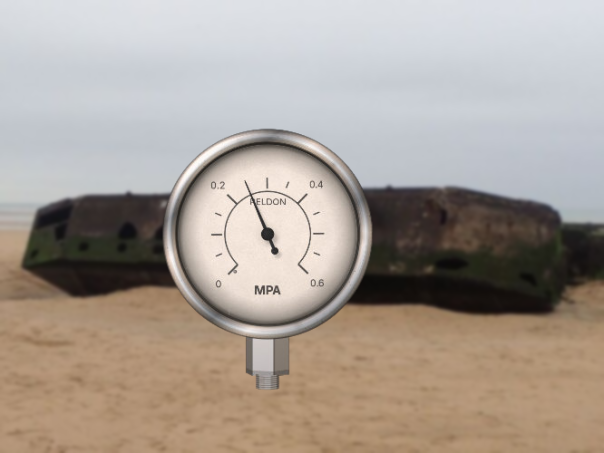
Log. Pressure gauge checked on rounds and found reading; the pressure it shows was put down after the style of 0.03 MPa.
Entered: 0.25 MPa
